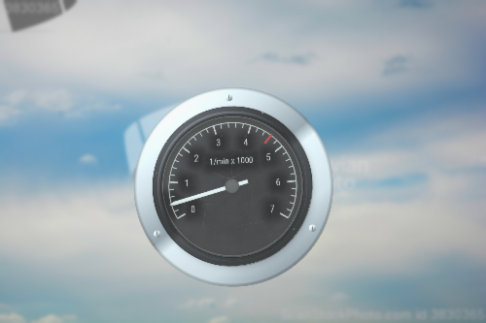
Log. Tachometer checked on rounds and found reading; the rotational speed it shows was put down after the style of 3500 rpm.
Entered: 400 rpm
